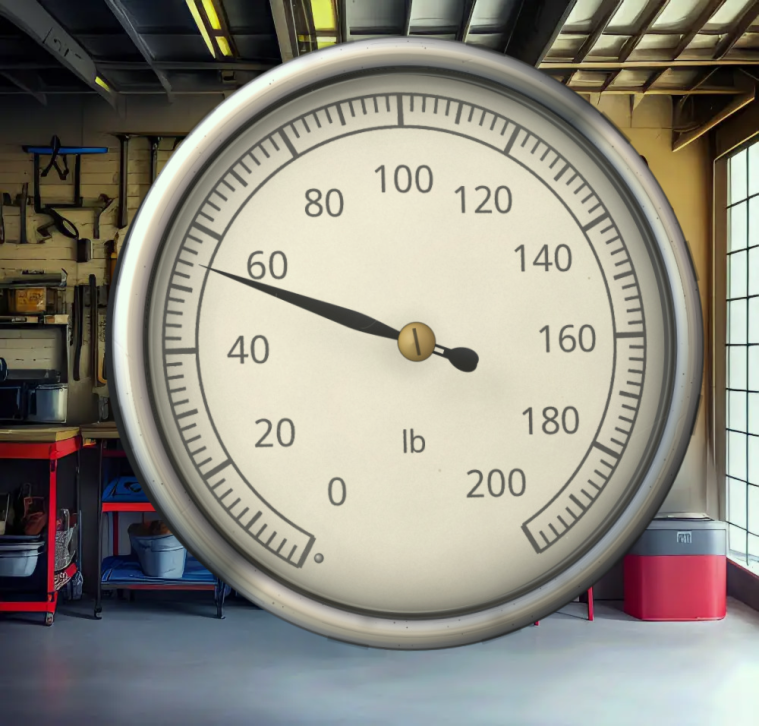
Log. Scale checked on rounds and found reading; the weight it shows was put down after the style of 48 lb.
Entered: 54 lb
